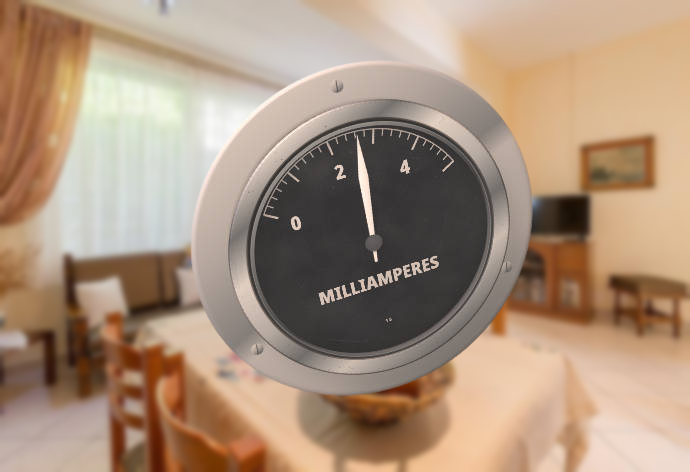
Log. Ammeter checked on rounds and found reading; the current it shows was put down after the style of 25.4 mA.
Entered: 2.6 mA
